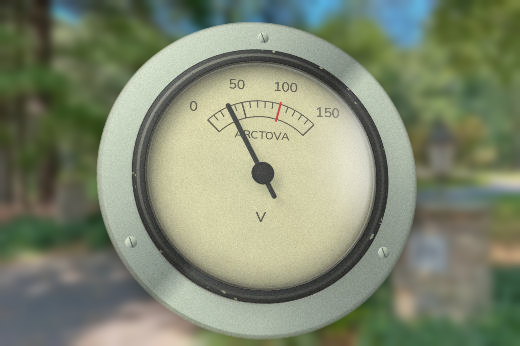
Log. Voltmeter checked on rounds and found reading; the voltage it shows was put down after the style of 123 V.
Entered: 30 V
